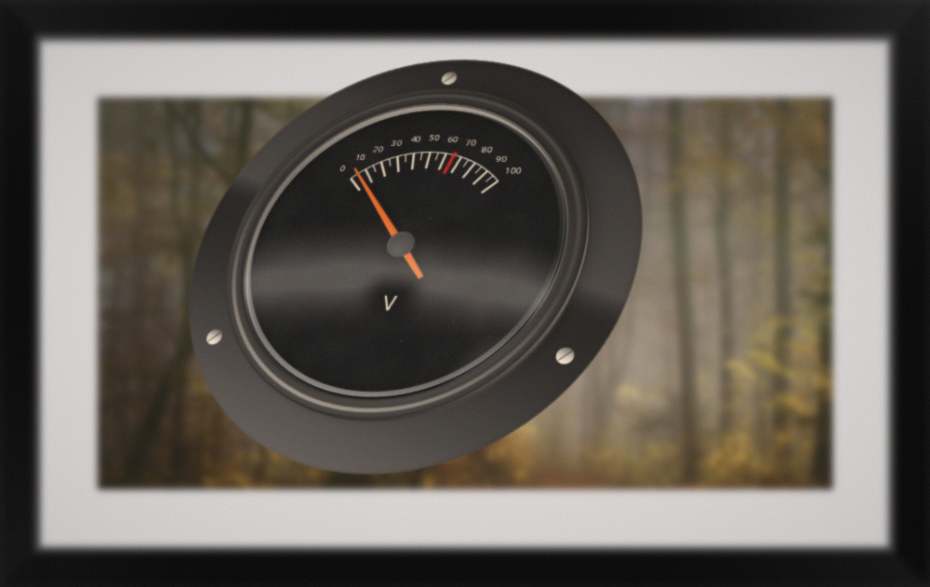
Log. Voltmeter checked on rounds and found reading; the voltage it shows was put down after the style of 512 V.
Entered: 5 V
